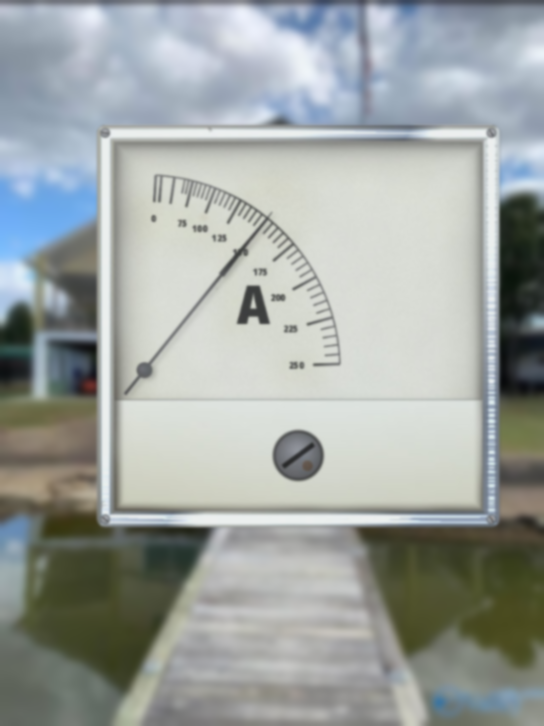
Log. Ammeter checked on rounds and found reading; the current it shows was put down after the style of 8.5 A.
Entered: 150 A
